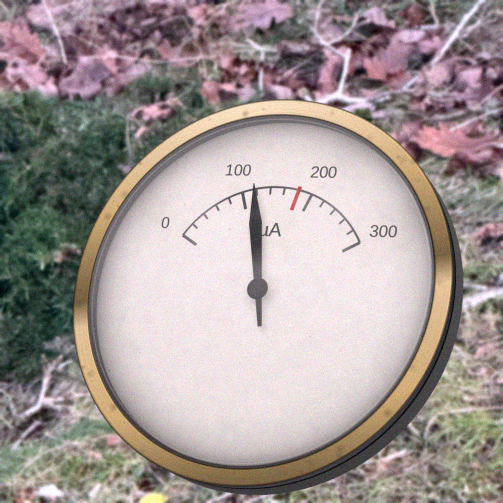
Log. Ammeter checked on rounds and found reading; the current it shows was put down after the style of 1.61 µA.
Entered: 120 µA
